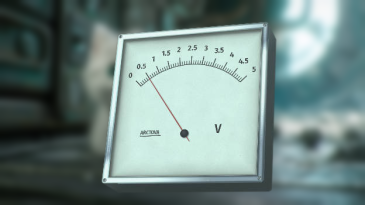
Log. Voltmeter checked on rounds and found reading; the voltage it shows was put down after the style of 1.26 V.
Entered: 0.5 V
